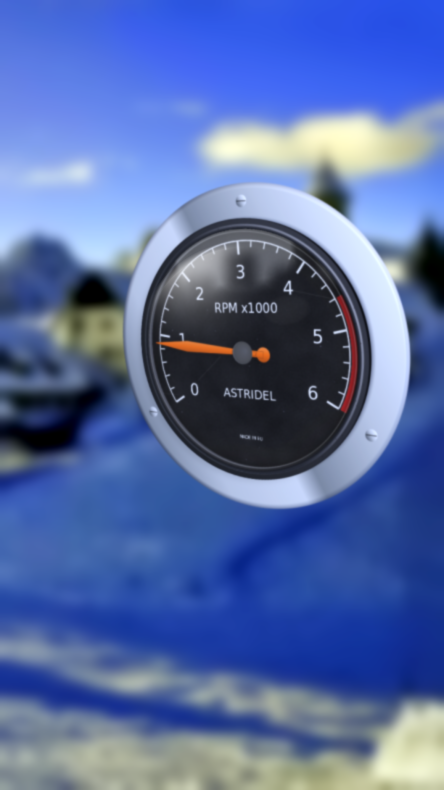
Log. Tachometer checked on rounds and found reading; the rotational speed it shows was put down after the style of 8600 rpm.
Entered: 900 rpm
